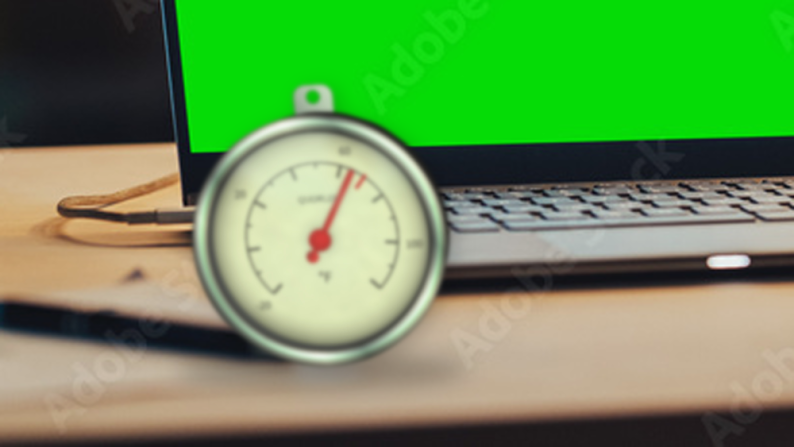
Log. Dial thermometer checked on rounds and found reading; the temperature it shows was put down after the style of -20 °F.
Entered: 65 °F
